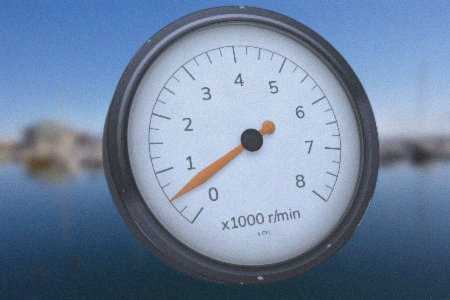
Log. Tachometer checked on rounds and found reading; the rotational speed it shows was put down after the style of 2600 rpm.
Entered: 500 rpm
